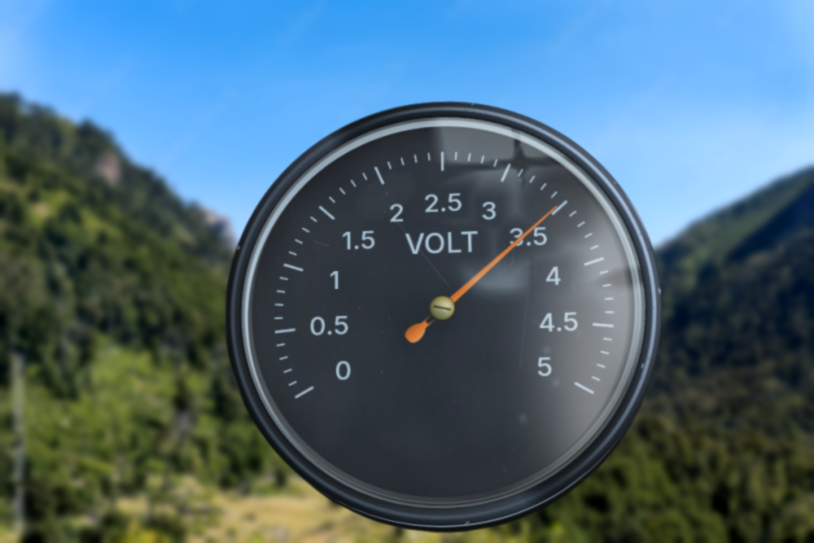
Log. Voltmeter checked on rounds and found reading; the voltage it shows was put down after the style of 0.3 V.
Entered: 3.5 V
